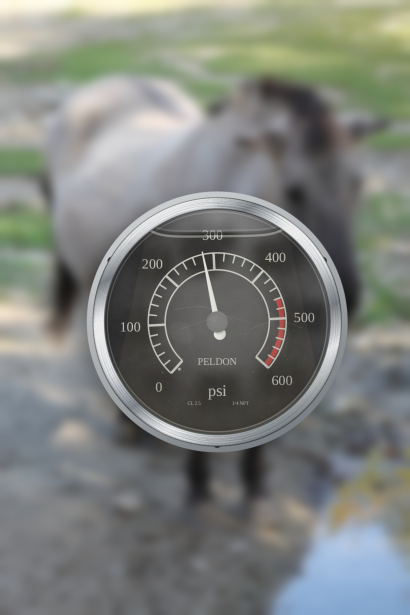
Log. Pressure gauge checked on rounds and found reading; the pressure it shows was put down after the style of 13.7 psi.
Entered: 280 psi
